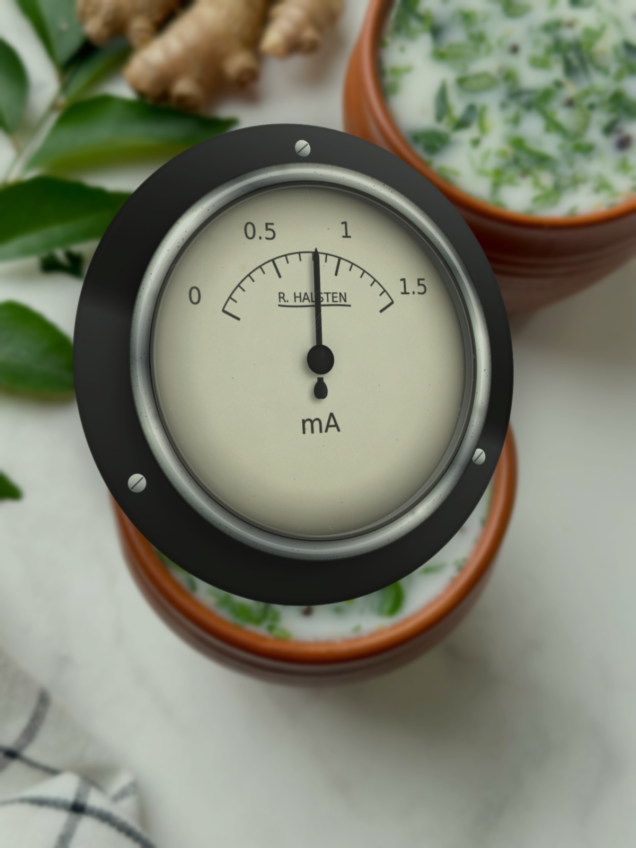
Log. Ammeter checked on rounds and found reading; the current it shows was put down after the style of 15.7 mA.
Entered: 0.8 mA
